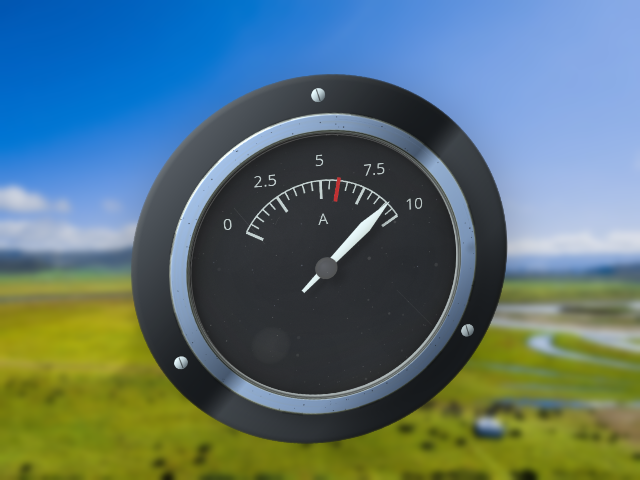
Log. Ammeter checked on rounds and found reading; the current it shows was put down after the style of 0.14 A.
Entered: 9 A
